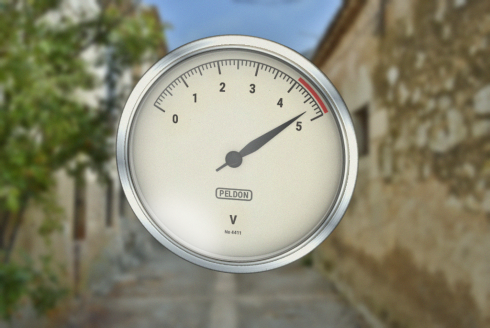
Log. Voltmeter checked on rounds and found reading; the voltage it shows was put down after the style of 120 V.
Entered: 4.7 V
